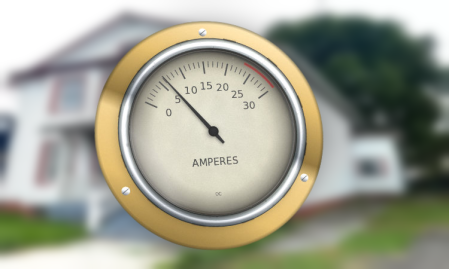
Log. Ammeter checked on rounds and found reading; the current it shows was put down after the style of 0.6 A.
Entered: 6 A
